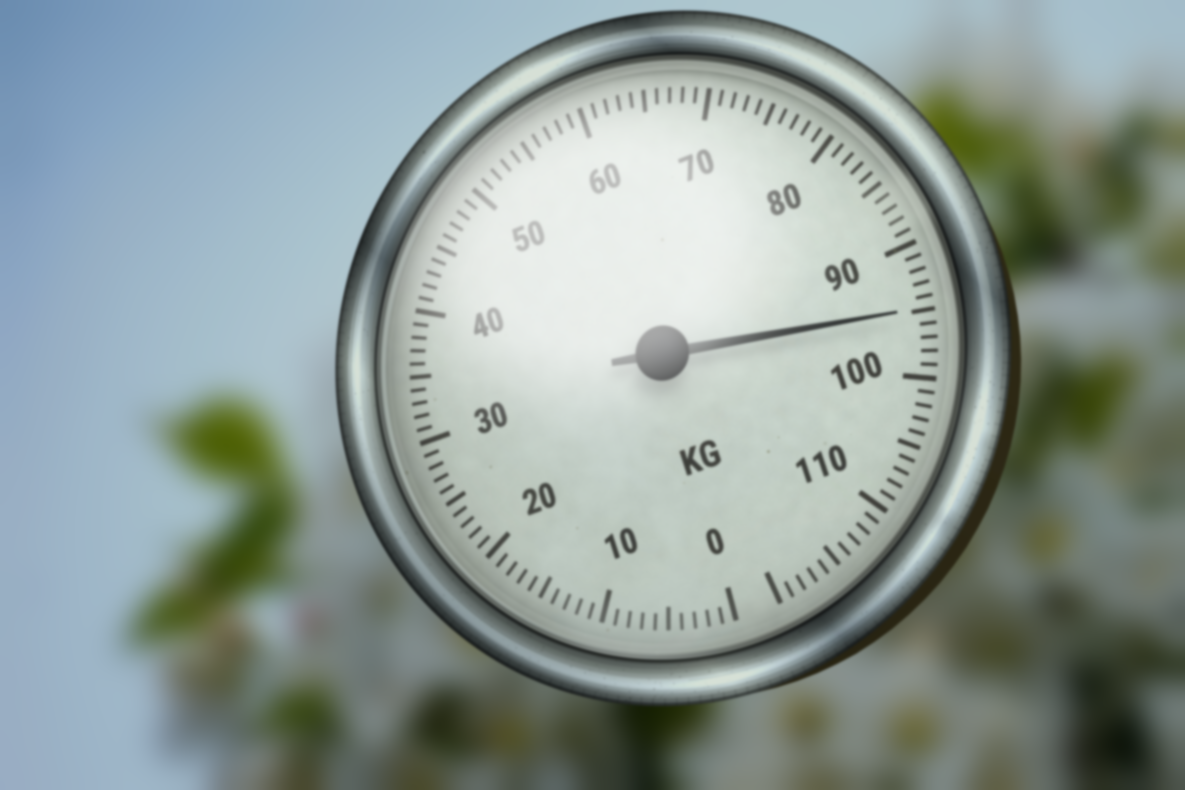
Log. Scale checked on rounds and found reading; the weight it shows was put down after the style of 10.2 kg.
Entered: 95 kg
